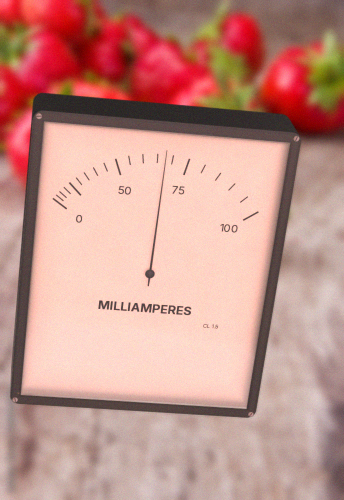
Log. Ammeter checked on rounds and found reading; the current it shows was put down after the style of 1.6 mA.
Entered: 67.5 mA
